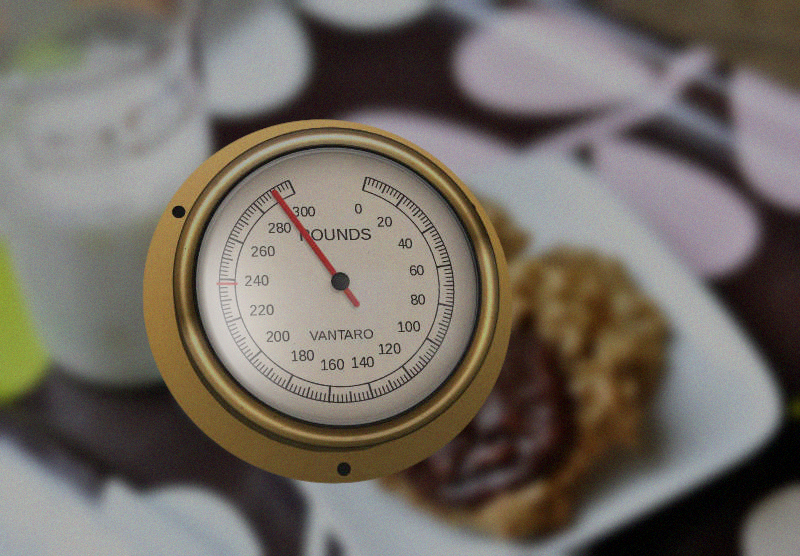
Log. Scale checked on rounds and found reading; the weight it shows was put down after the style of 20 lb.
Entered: 290 lb
